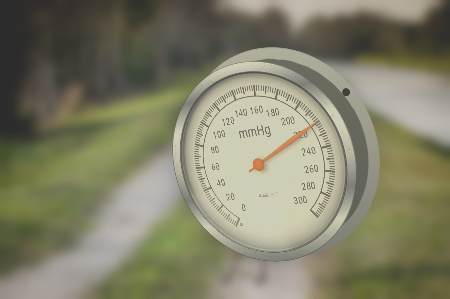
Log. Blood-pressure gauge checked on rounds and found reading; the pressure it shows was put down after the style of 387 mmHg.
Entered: 220 mmHg
